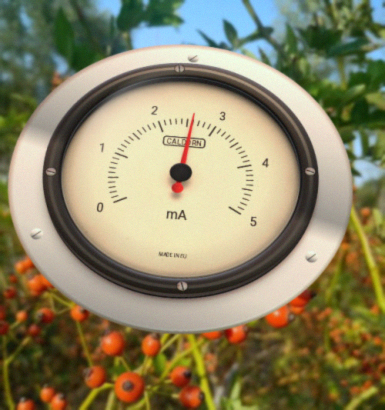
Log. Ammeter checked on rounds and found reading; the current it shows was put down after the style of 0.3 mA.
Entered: 2.6 mA
